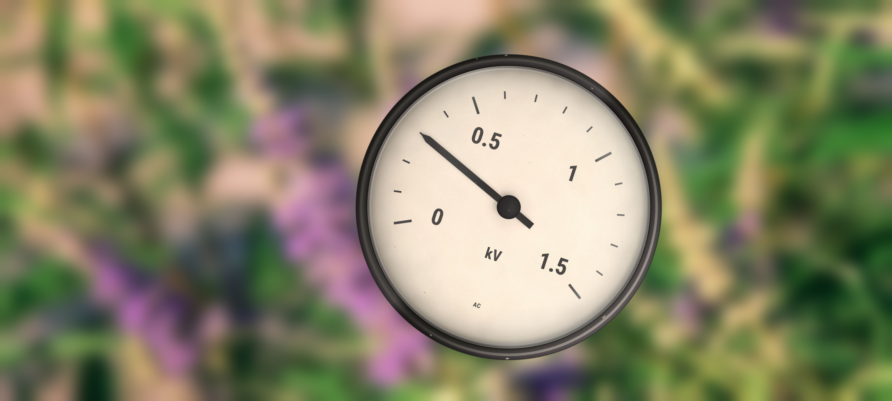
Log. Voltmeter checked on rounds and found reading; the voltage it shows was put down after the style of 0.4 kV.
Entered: 0.3 kV
